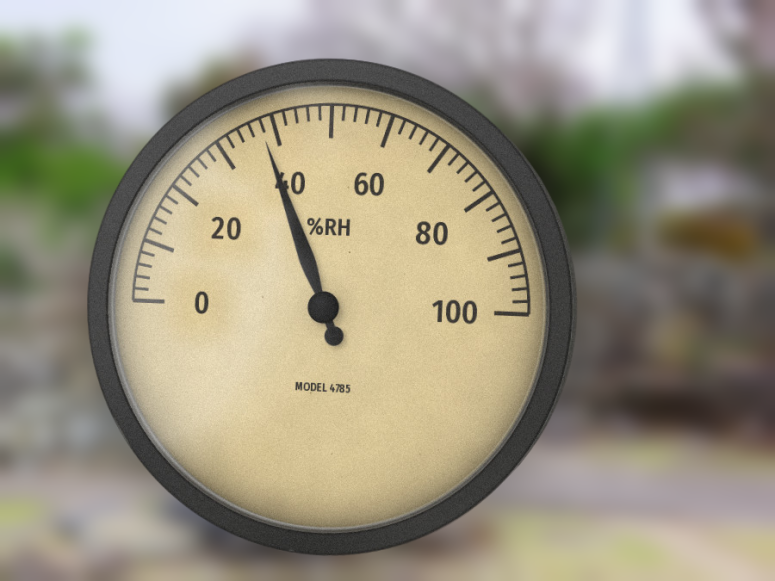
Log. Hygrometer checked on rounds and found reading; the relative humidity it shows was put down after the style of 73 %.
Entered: 38 %
